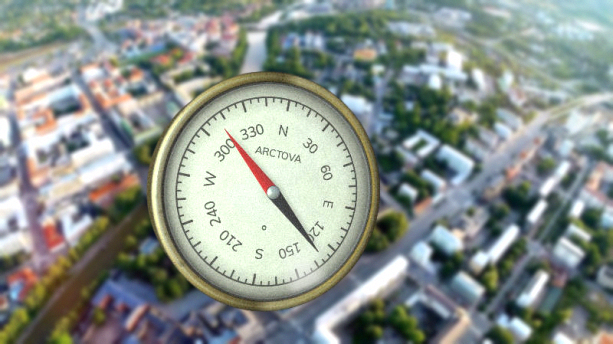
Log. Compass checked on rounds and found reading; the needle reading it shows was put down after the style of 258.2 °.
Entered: 310 °
